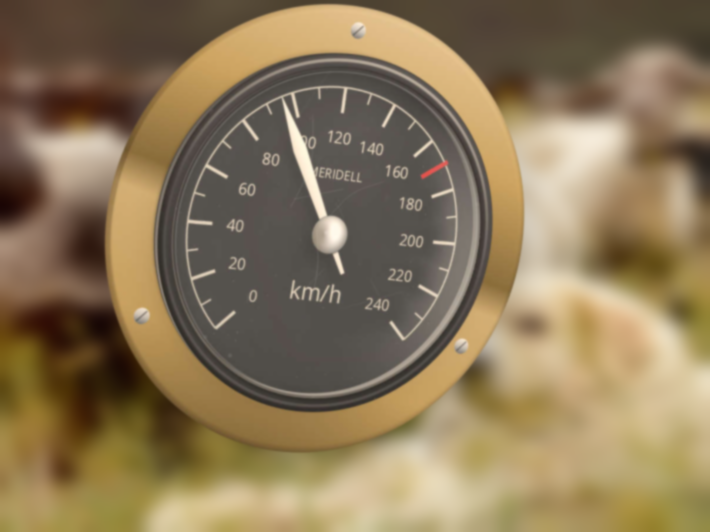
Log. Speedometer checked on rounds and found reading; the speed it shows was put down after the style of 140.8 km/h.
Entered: 95 km/h
